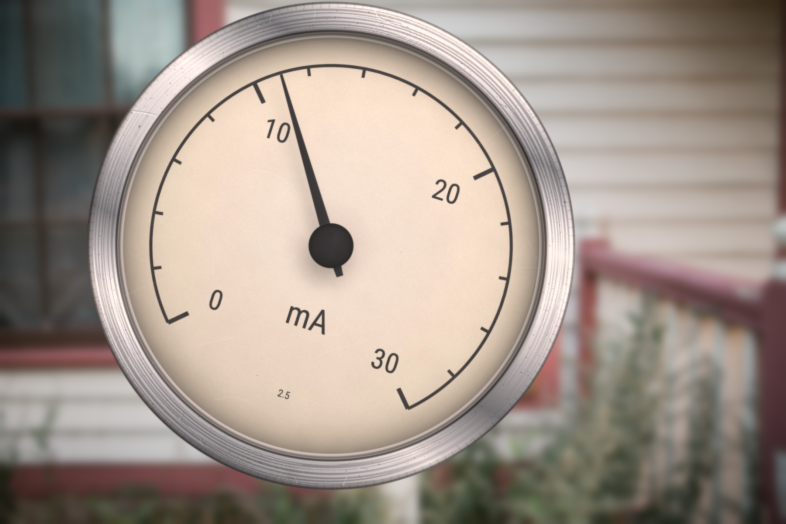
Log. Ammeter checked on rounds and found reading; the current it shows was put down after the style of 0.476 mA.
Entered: 11 mA
